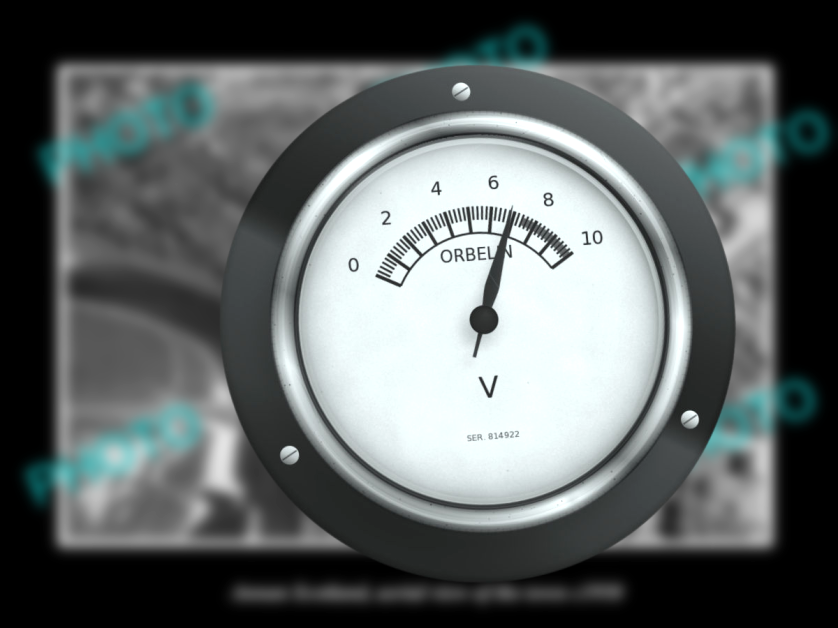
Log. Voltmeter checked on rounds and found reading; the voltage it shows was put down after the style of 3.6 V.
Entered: 6.8 V
